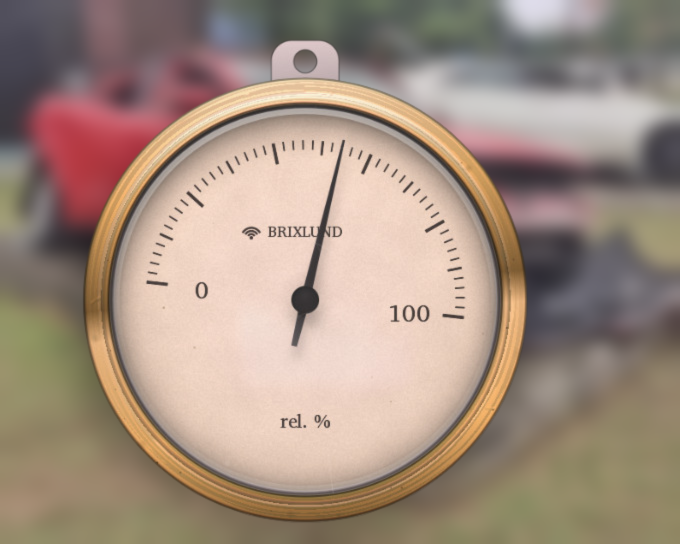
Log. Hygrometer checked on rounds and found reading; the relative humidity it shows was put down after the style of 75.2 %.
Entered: 54 %
